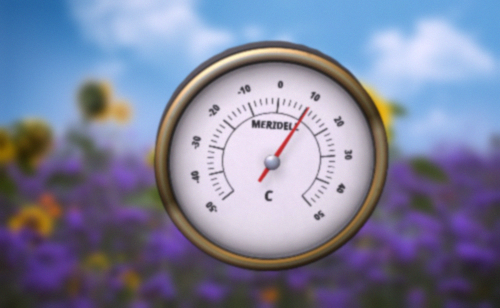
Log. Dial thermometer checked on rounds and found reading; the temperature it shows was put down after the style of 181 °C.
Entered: 10 °C
